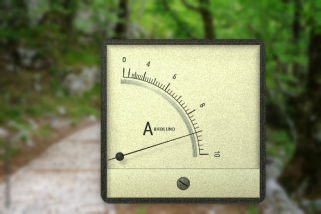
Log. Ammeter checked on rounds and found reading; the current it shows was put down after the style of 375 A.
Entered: 9 A
